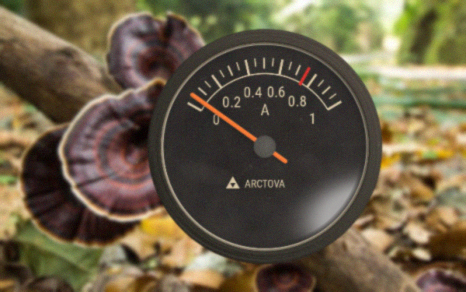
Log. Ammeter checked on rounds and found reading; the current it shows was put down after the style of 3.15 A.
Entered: 0.05 A
